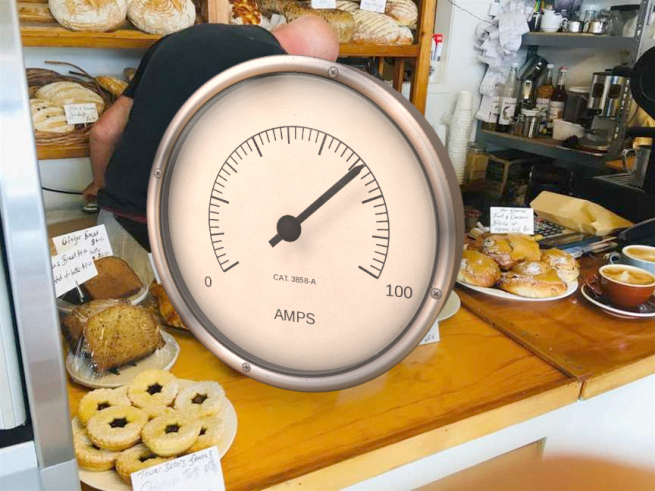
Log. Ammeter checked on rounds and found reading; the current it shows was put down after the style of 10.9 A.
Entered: 72 A
